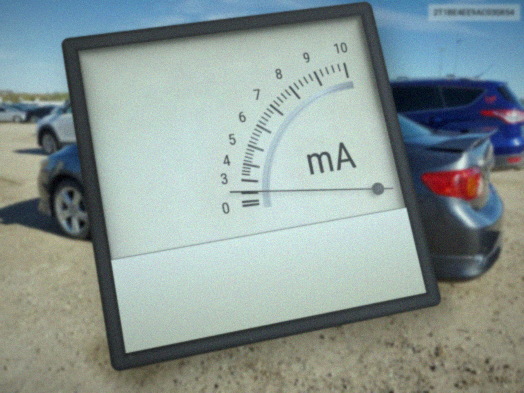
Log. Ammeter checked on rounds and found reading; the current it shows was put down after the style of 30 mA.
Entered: 2 mA
